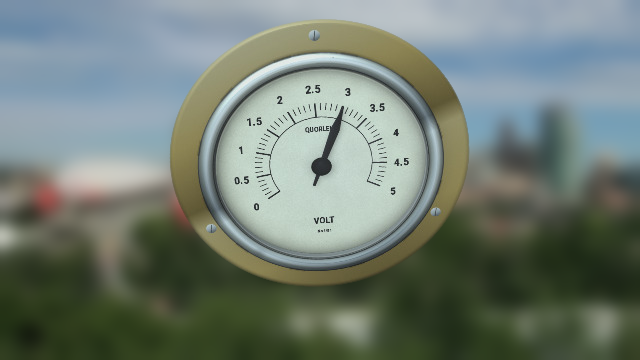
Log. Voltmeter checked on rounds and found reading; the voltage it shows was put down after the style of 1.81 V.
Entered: 3 V
